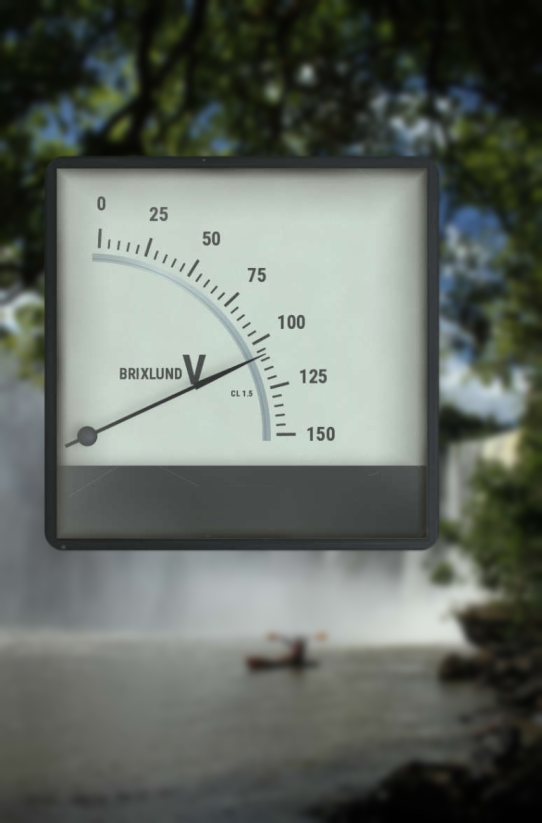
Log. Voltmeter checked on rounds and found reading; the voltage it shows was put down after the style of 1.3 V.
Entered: 107.5 V
